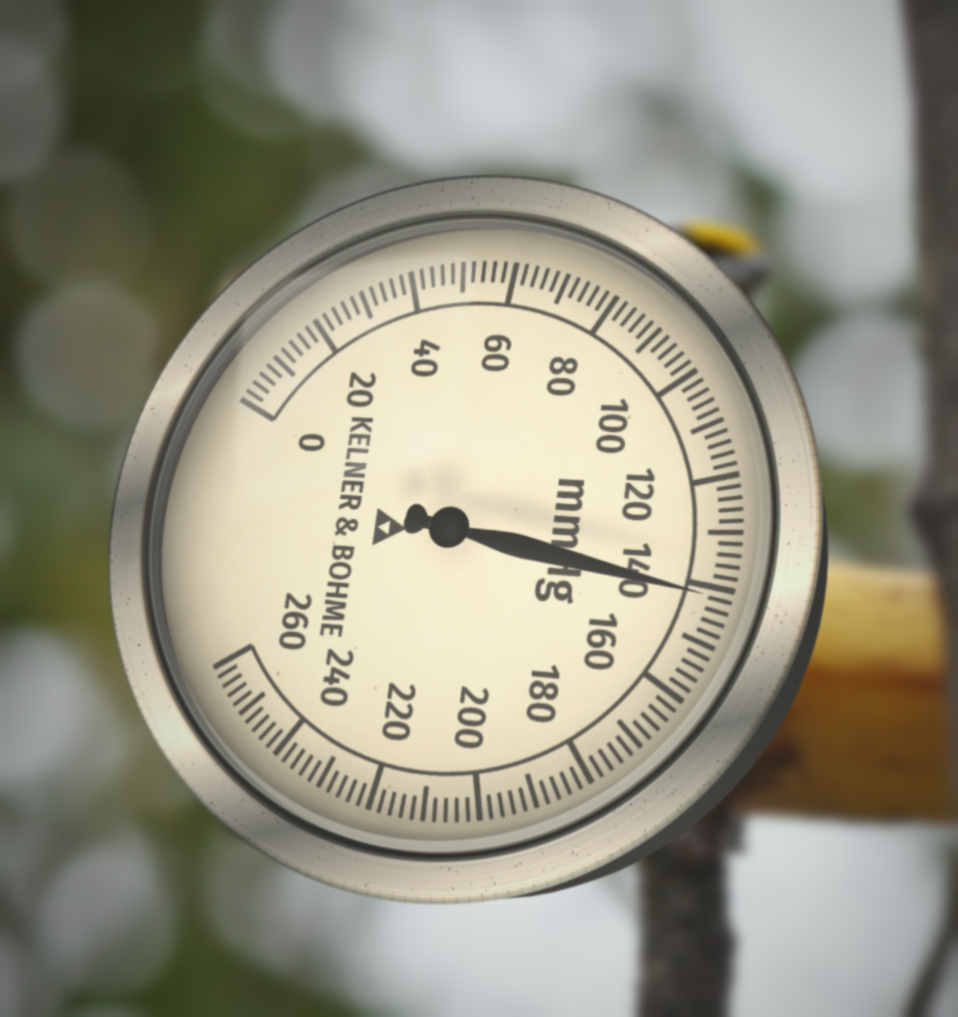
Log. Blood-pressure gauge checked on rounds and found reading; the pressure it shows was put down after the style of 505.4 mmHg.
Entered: 142 mmHg
